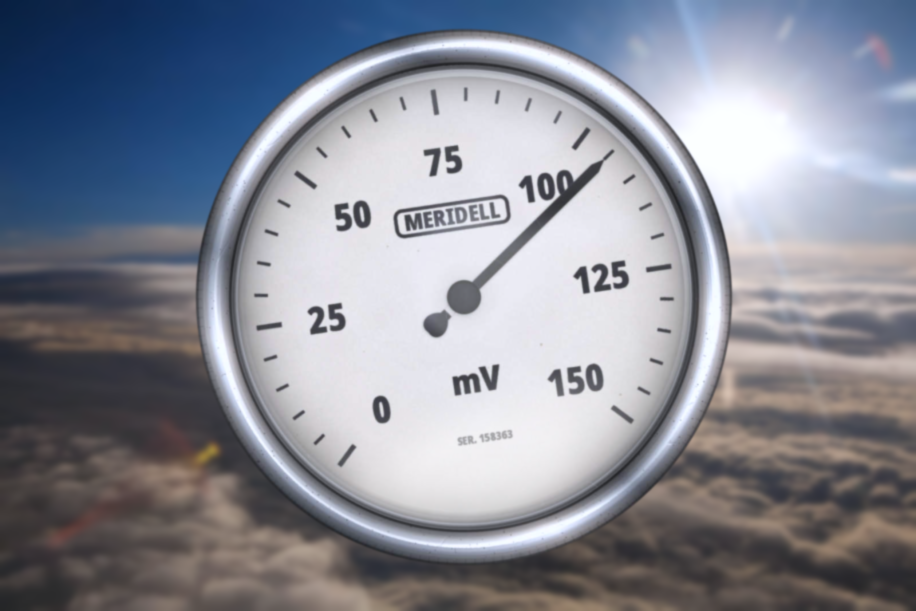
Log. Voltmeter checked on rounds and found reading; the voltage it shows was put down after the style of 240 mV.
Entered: 105 mV
